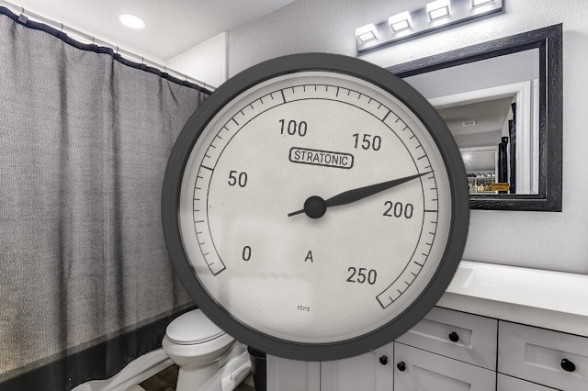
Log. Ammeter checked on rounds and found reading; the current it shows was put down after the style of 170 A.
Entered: 182.5 A
